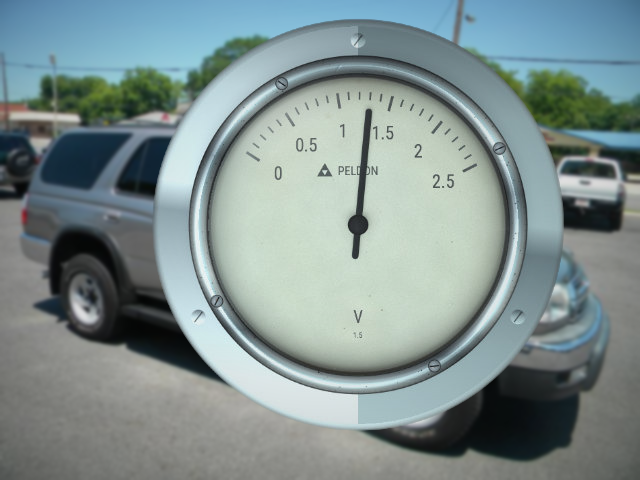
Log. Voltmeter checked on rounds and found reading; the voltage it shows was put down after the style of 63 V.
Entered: 1.3 V
